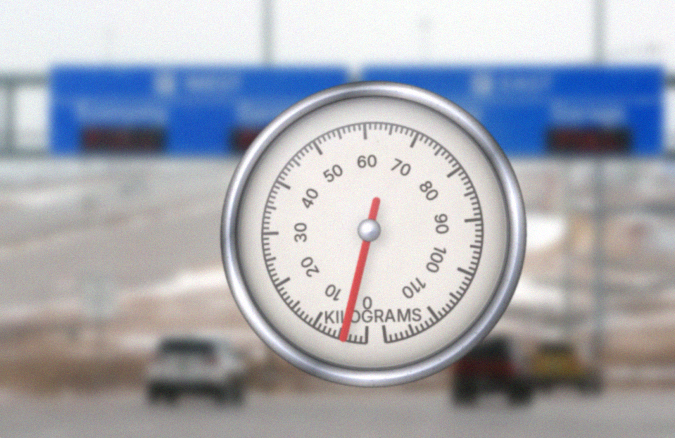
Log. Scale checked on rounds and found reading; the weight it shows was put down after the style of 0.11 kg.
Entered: 4 kg
